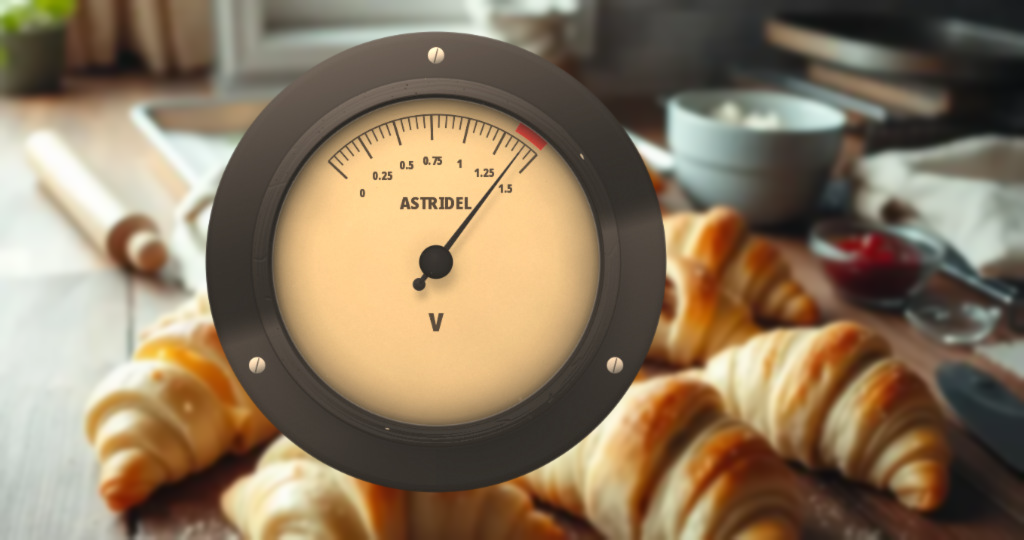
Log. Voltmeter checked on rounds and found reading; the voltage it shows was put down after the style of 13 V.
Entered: 1.4 V
